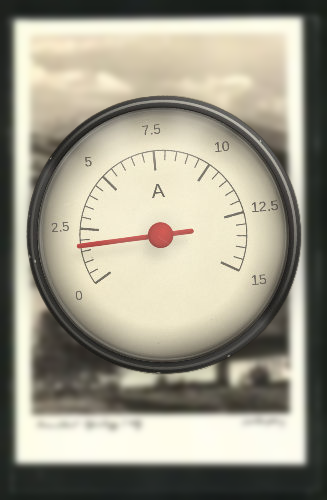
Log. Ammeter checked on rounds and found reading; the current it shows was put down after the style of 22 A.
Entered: 1.75 A
